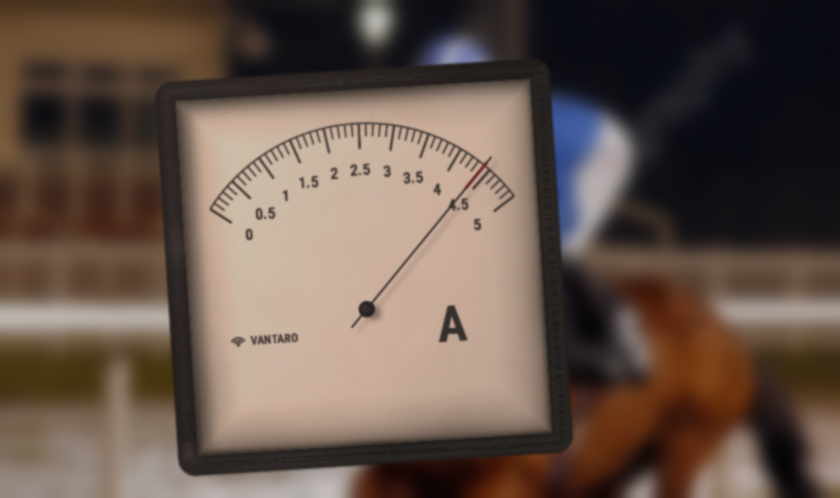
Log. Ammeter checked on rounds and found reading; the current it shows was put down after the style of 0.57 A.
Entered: 4.4 A
